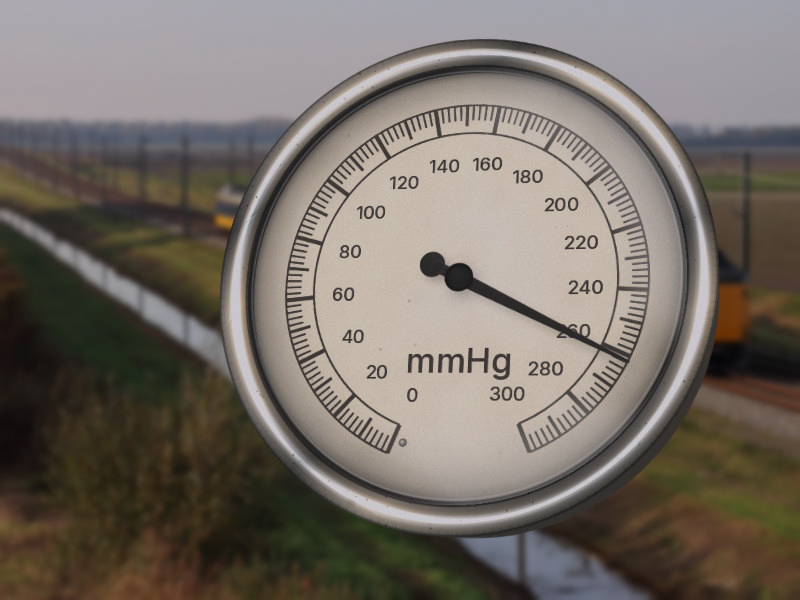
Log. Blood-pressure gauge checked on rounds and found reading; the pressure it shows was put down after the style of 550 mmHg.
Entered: 262 mmHg
